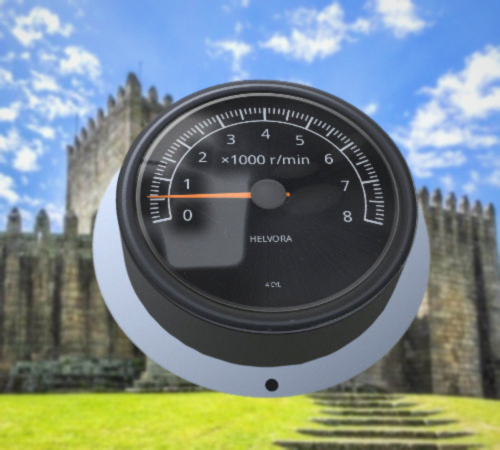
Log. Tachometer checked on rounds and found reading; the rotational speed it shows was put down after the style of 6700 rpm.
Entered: 500 rpm
